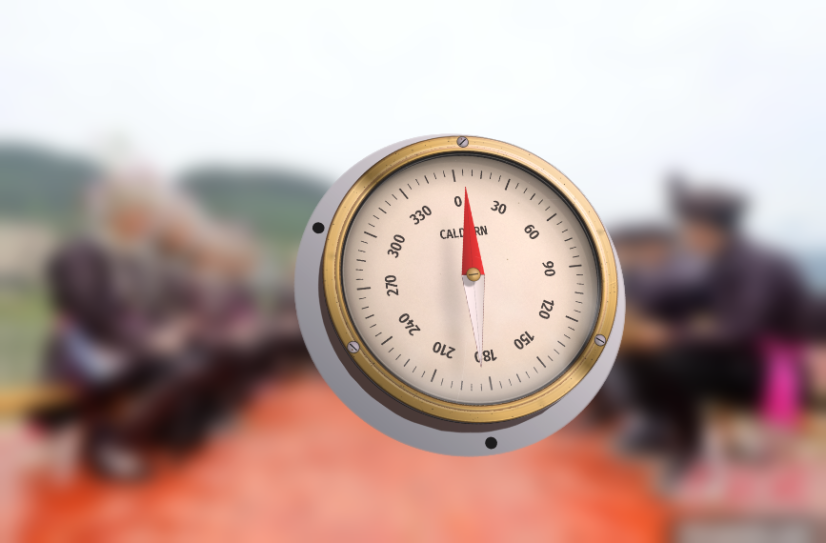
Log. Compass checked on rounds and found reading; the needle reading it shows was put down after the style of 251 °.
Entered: 5 °
